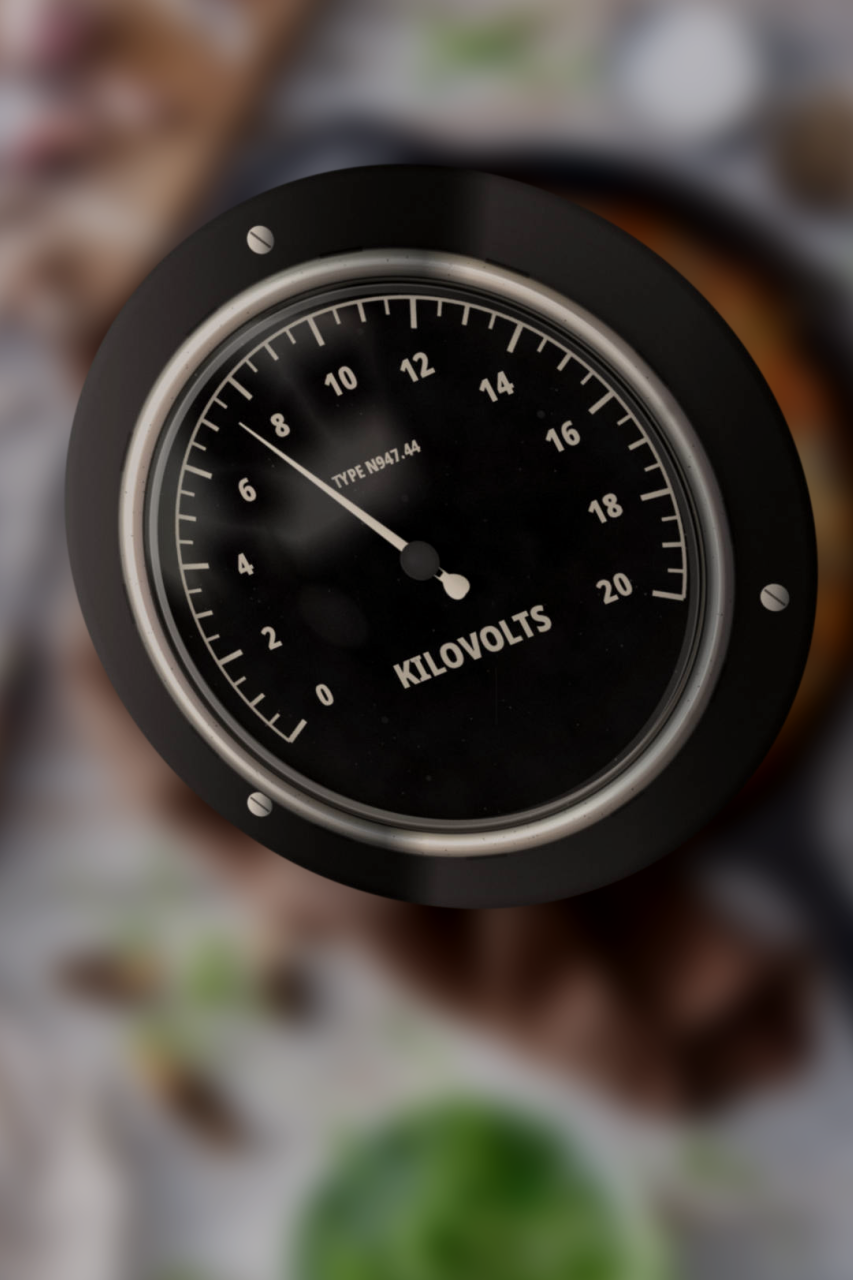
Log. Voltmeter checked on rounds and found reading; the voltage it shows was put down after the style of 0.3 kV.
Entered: 7.5 kV
